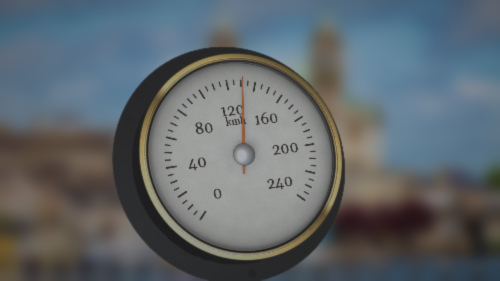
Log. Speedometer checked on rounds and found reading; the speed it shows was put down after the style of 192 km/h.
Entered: 130 km/h
